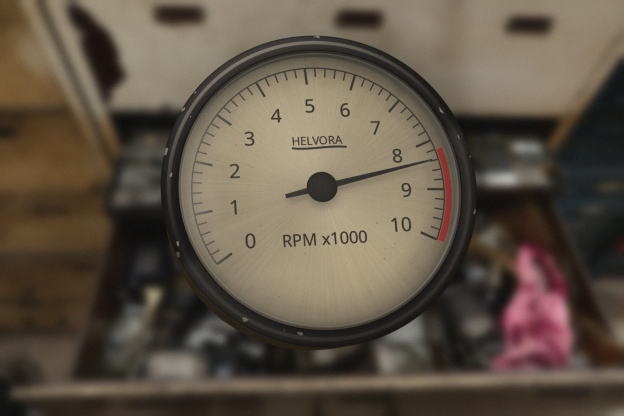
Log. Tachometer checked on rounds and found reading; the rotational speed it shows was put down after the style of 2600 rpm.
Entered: 8400 rpm
